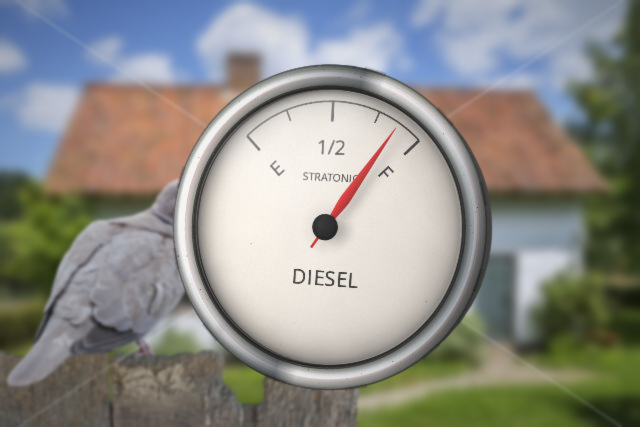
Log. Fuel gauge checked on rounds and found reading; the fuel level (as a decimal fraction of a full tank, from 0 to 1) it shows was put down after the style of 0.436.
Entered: 0.875
